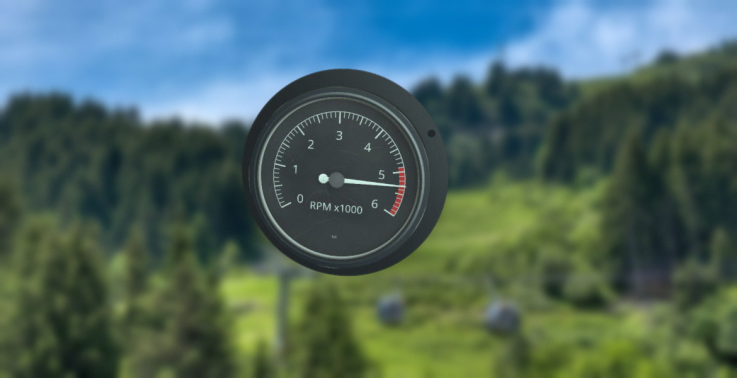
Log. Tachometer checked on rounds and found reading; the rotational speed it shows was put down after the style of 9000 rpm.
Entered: 5300 rpm
